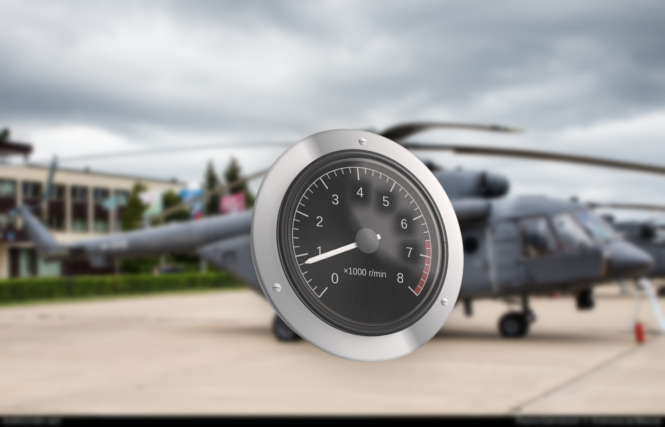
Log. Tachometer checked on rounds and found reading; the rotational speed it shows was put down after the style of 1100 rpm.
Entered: 800 rpm
